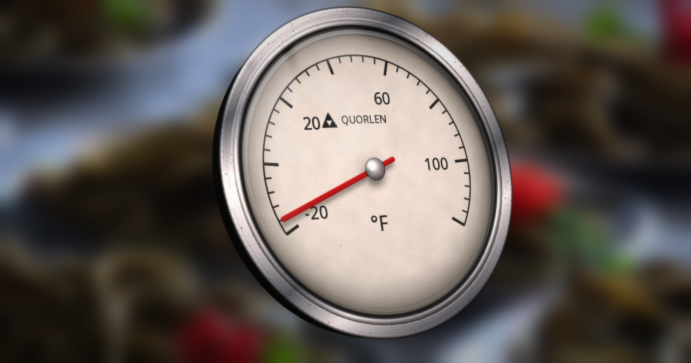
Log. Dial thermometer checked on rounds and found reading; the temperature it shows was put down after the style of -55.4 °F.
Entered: -16 °F
